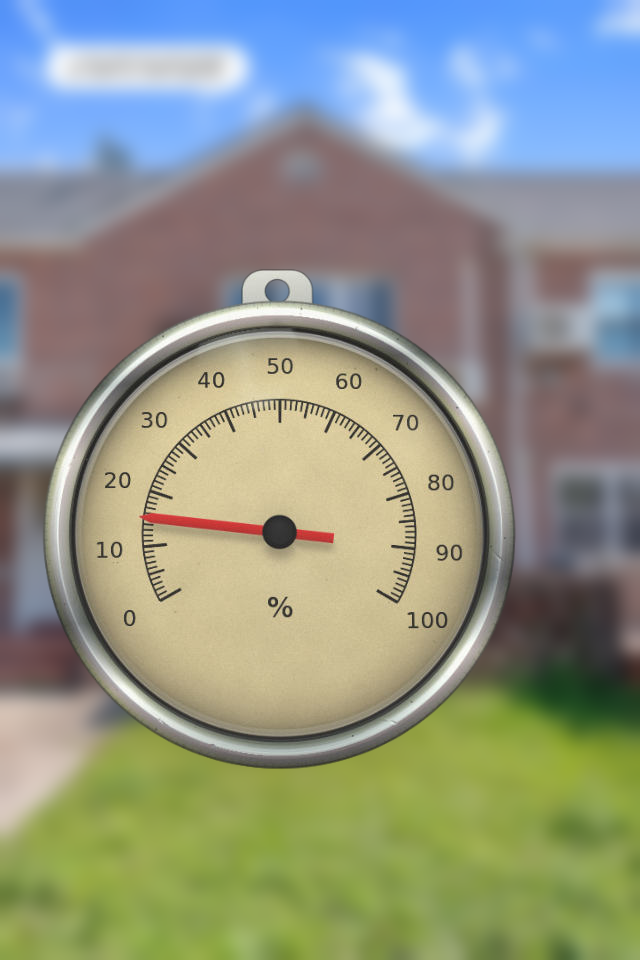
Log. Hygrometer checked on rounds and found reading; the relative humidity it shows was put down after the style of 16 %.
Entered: 15 %
